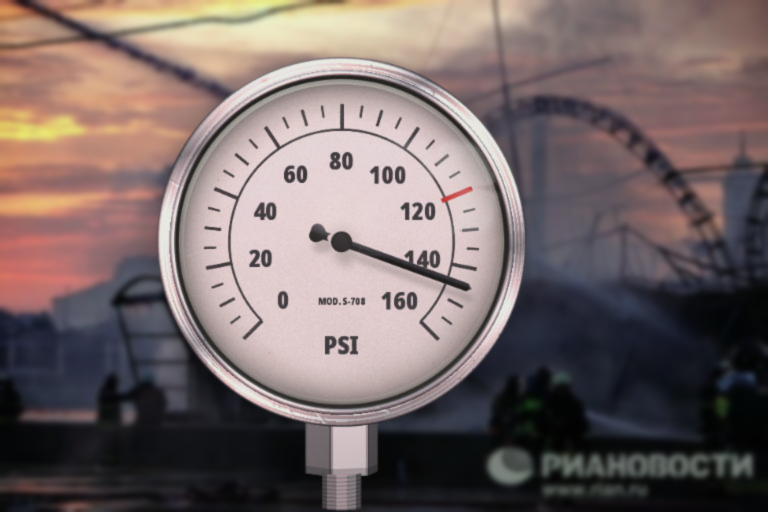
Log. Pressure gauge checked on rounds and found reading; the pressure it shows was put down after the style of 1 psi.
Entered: 145 psi
